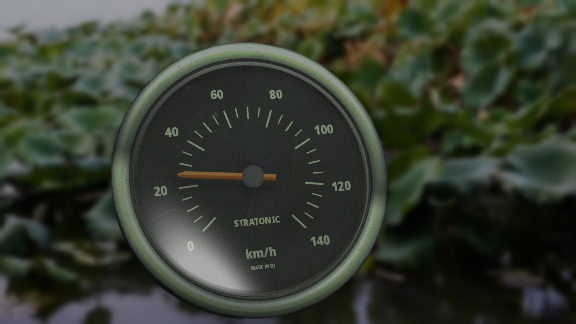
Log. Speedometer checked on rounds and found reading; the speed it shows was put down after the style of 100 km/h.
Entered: 25 km/h
